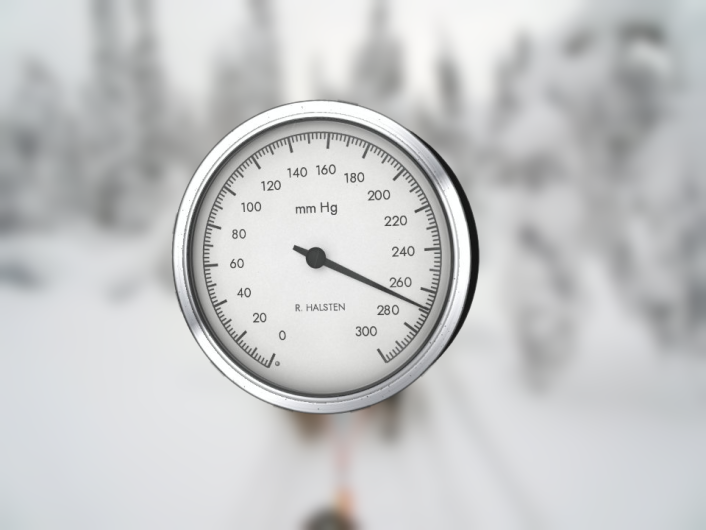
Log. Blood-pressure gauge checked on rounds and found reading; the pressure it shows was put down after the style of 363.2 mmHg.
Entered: 268 mmHg
